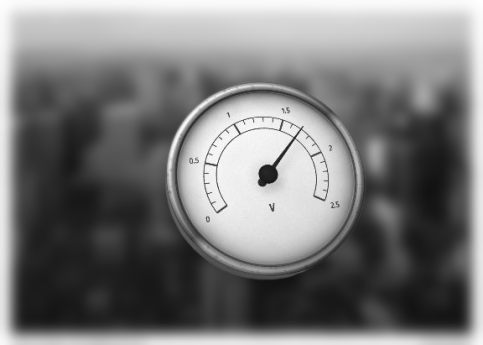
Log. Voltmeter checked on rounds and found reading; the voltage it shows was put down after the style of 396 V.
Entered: 1.7 V
